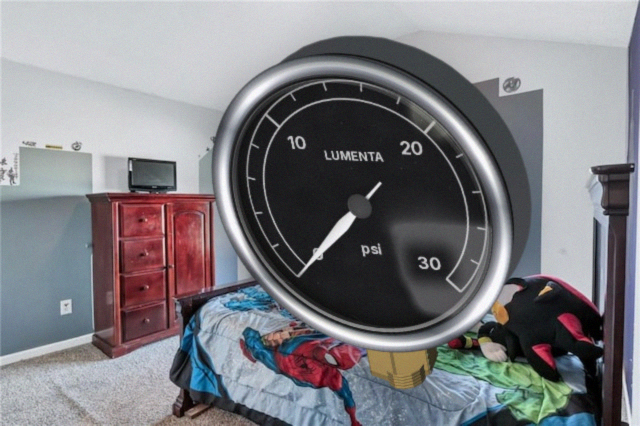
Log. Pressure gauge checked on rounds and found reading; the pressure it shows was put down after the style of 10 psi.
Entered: 0 psi
